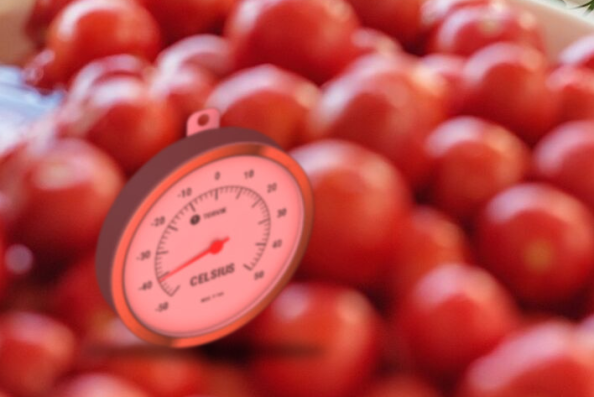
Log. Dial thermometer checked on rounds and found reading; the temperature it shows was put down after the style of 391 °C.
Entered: -40 °C
